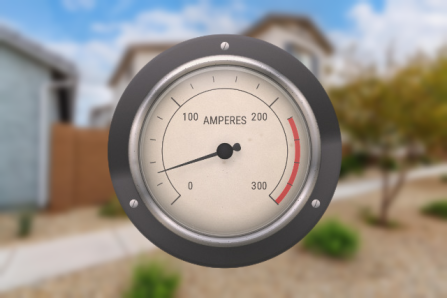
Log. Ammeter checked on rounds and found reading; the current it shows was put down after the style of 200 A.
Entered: 30 A
